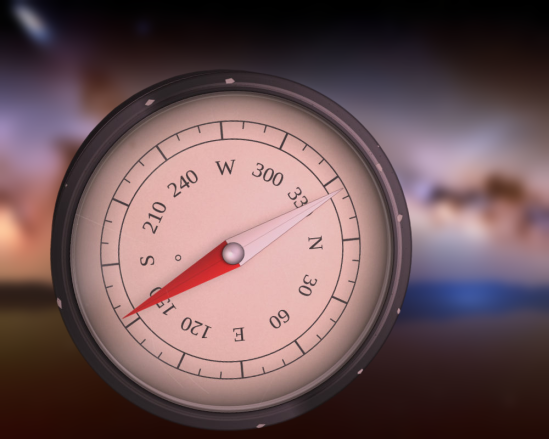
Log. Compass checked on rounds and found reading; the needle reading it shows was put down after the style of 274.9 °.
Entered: 155 °
